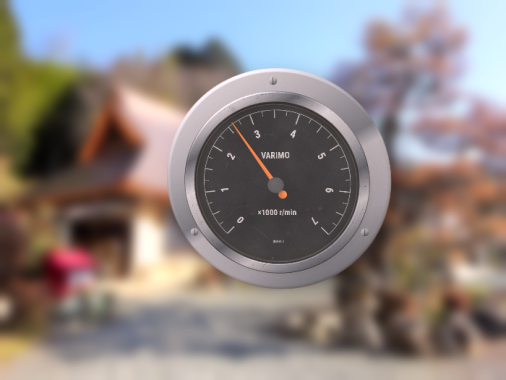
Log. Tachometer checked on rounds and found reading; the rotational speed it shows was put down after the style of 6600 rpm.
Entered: 2625 rpm
